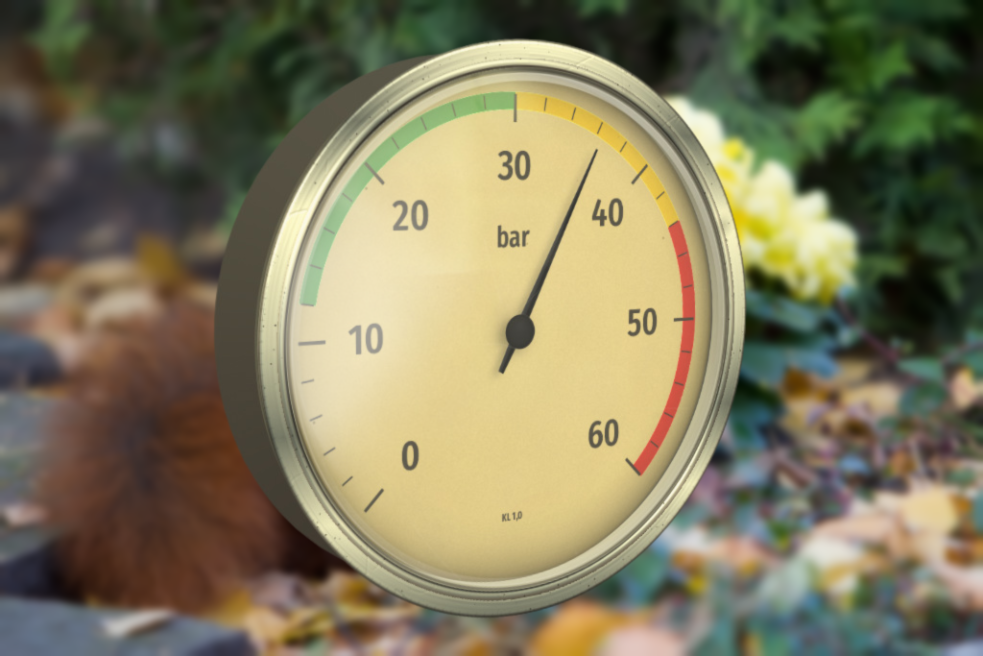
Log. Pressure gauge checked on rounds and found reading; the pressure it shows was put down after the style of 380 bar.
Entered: 36 bar
